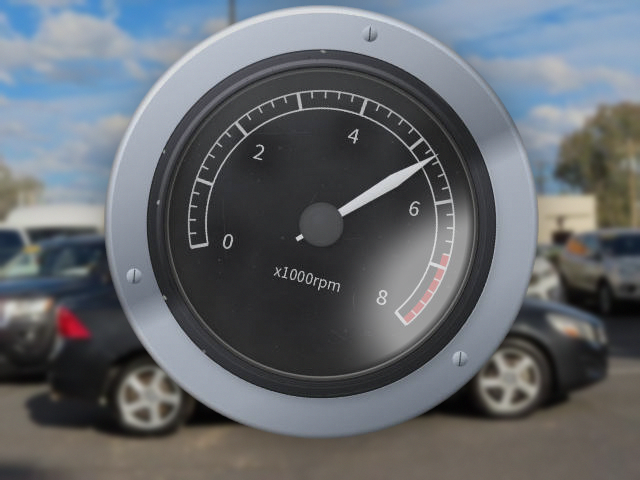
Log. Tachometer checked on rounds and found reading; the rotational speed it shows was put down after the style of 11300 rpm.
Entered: 5300 rpm
